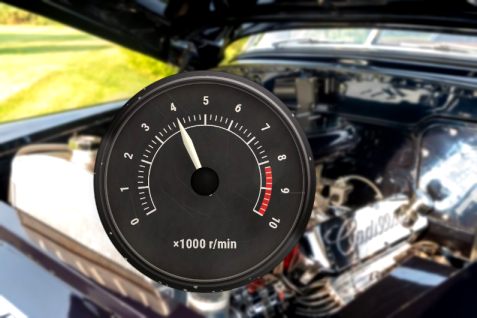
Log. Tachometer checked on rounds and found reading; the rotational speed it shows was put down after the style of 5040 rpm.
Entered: 4000 rpm
